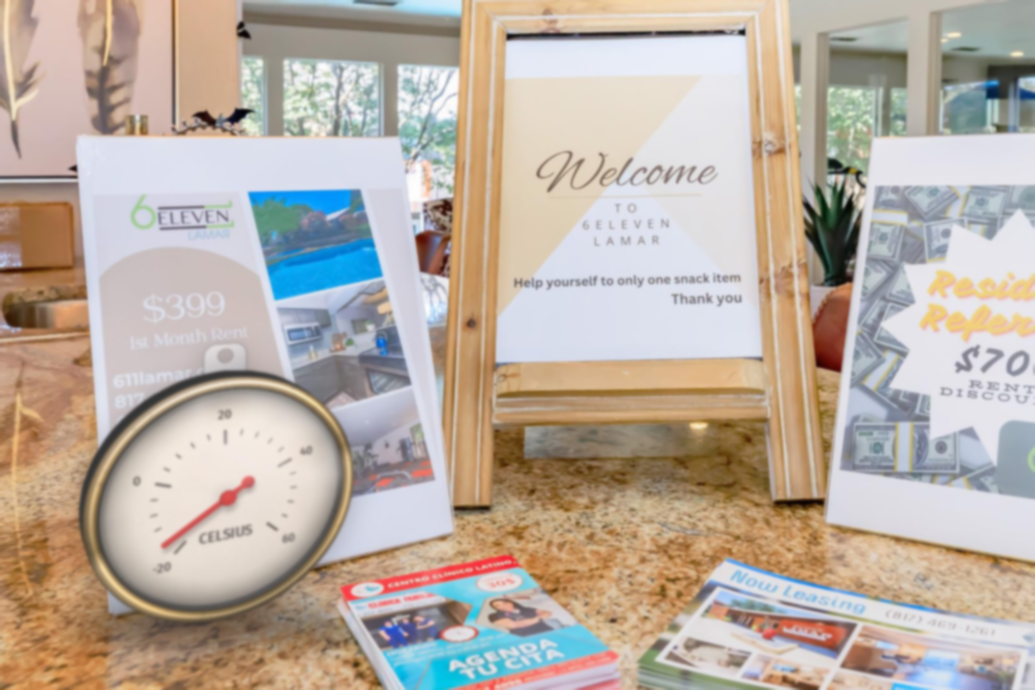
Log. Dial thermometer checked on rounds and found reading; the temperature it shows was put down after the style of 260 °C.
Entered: -16 °C
